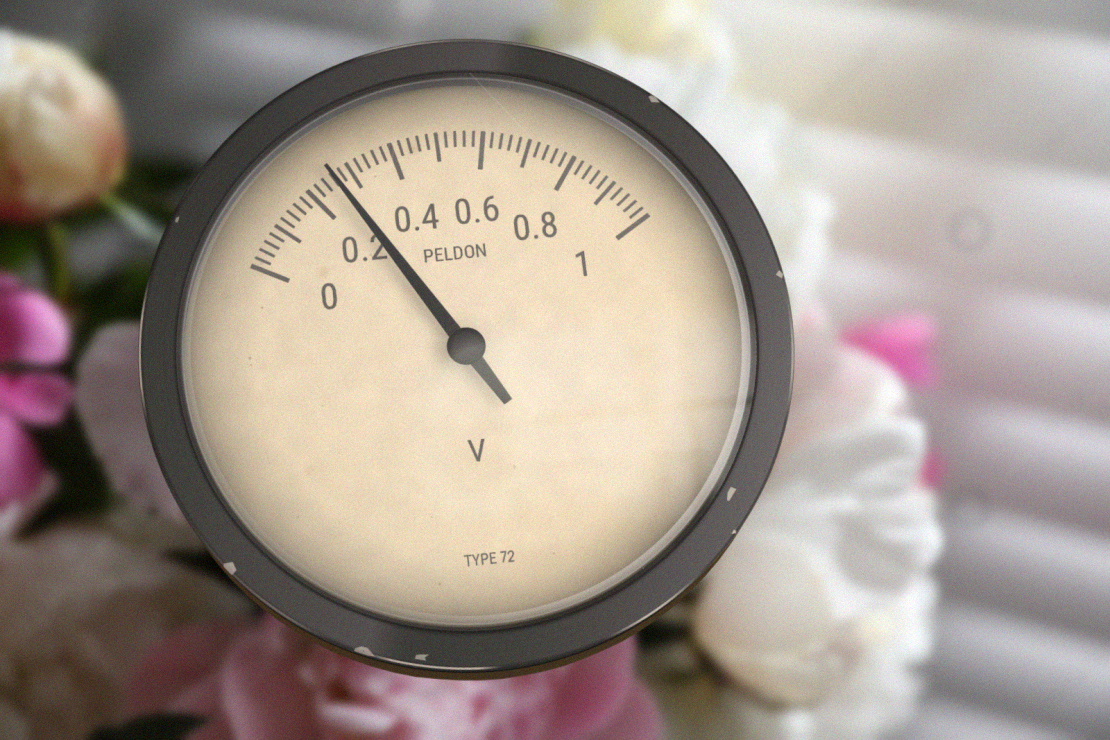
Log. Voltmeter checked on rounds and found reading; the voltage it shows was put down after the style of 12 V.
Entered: 0.26 V
